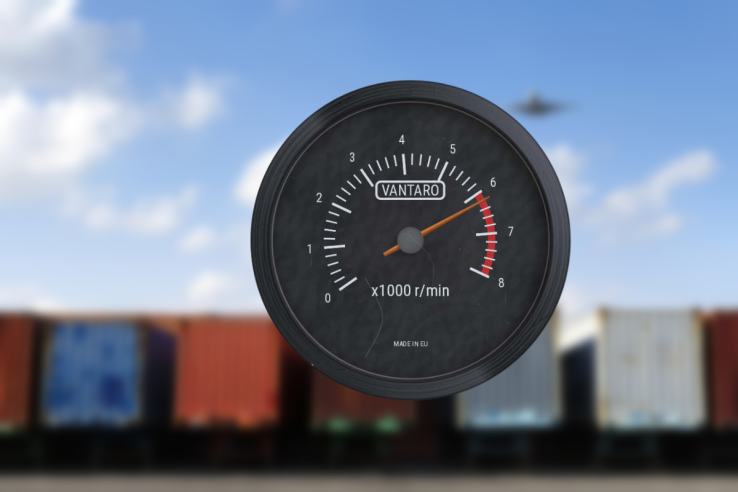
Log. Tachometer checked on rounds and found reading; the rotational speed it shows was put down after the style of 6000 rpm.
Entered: 6200 rpm
